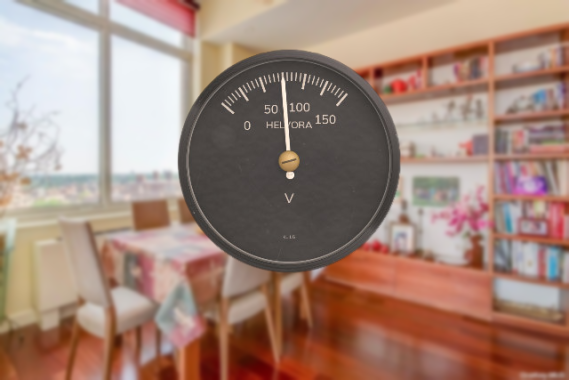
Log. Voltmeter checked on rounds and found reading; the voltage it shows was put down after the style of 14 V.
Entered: 75 V
